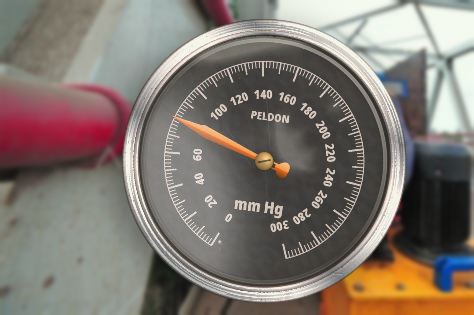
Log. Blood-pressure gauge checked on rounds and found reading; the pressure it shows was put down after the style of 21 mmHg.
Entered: 80 mmHg
